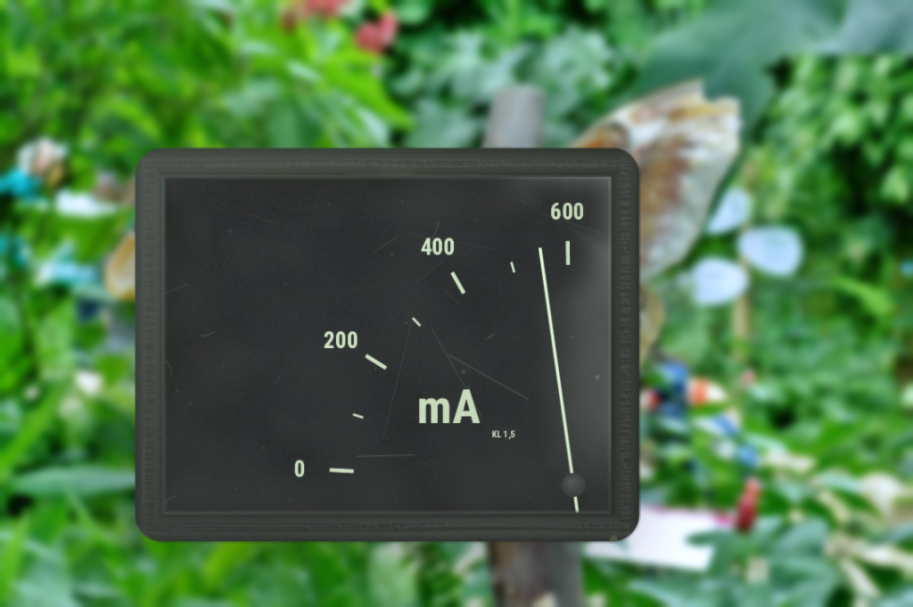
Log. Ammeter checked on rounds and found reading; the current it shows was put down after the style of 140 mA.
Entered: 550 mA
